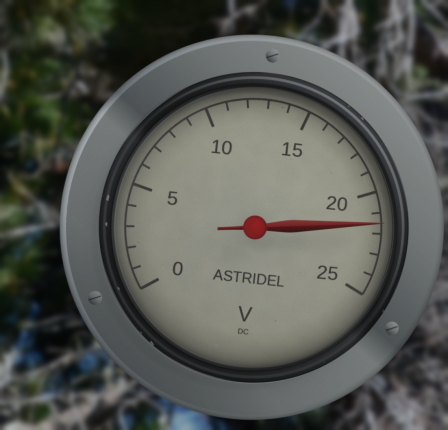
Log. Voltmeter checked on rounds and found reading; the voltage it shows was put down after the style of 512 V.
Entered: 21.5 V
